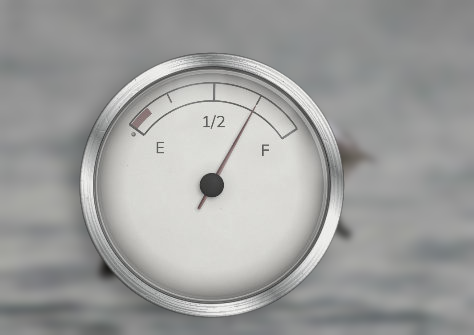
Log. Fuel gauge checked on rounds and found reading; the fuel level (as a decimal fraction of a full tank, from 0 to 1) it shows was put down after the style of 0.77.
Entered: 0.75
